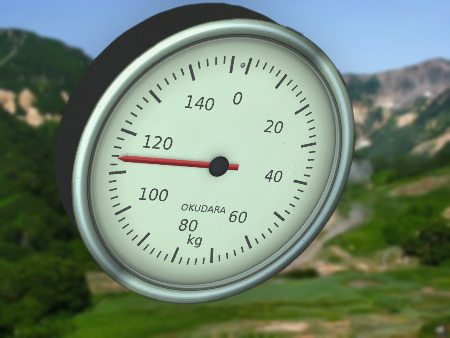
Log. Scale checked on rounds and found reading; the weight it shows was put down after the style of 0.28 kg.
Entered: 114 kg
